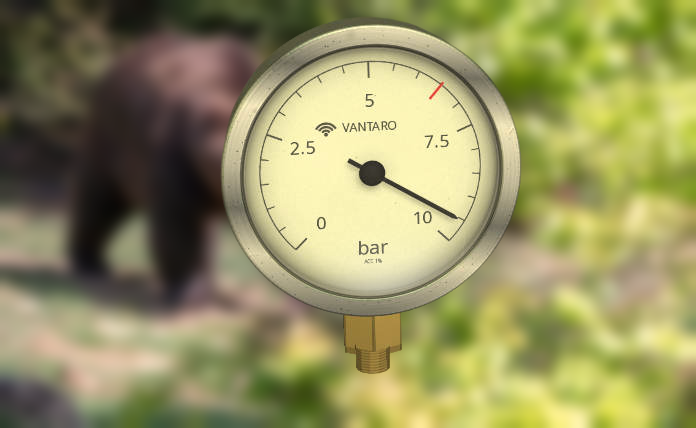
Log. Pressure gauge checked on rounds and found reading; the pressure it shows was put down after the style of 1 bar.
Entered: 9.5 bar
